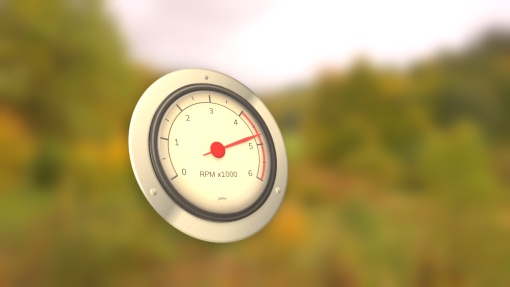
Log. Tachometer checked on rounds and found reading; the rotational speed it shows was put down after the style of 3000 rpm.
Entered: 4750 rpm
